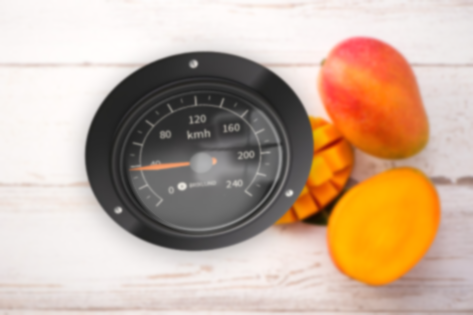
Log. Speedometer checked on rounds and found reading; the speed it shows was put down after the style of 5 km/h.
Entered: 40 km/h
